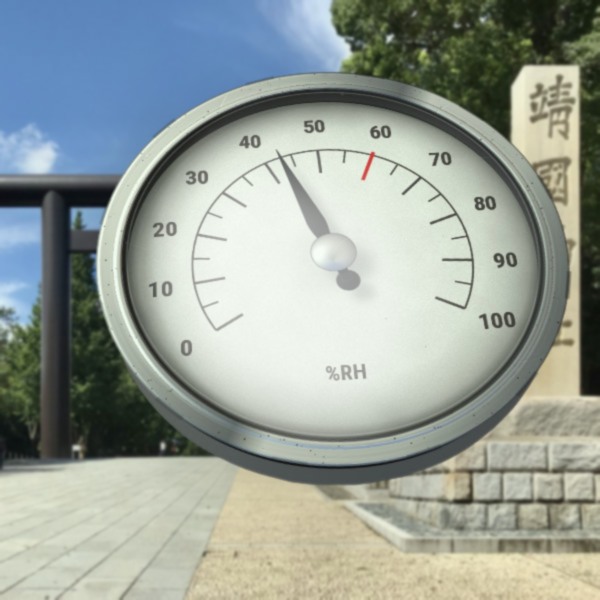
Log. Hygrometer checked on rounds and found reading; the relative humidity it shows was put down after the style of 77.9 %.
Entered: 42.5 %
